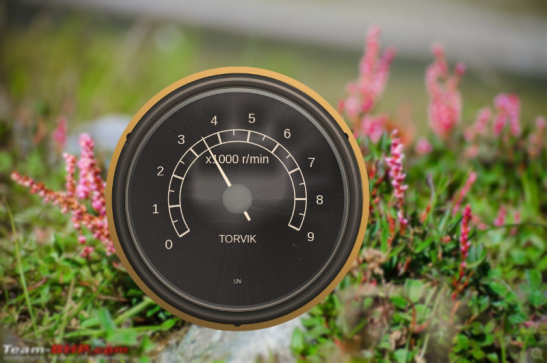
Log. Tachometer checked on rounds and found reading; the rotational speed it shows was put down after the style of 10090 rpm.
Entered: 3500 rpm
